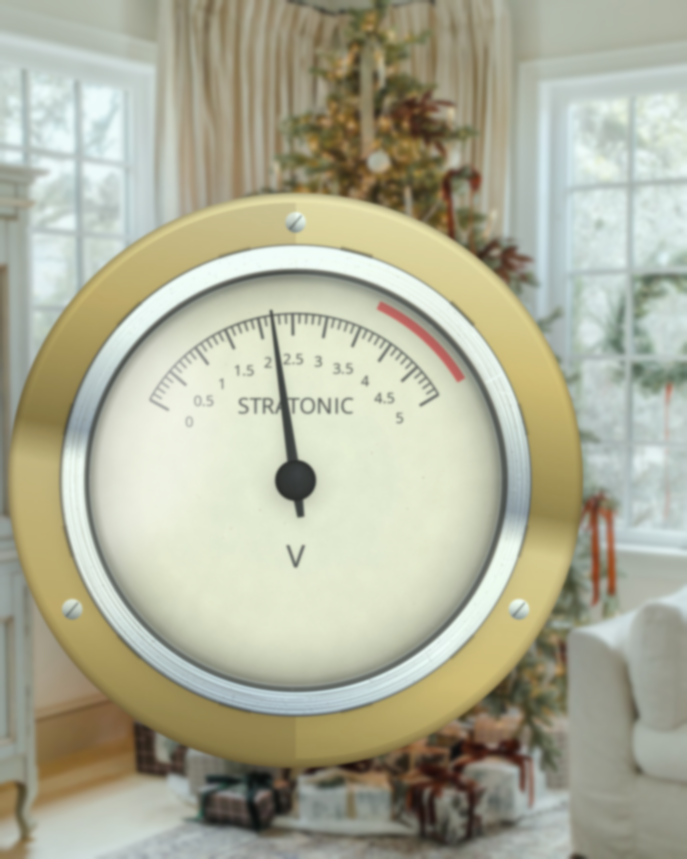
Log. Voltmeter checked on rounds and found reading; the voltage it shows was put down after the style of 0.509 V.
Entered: 2.2 V
